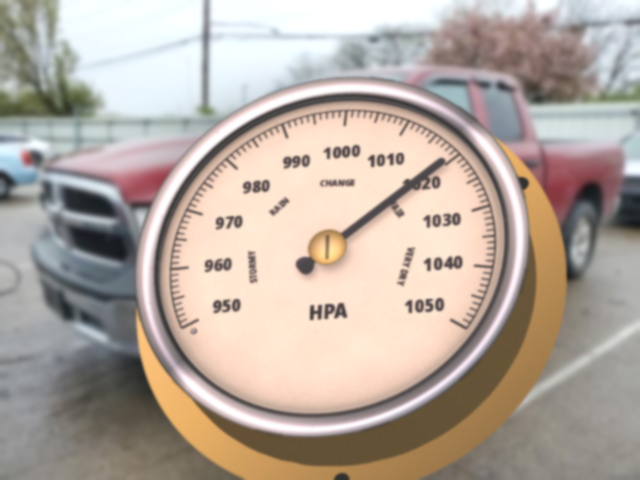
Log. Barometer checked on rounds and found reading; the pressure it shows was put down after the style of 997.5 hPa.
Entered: 1020 hPa
